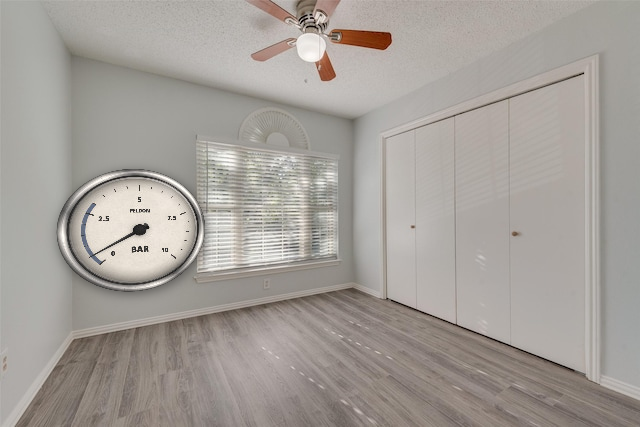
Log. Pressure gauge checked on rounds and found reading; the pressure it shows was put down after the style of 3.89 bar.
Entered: 0.5 bar
